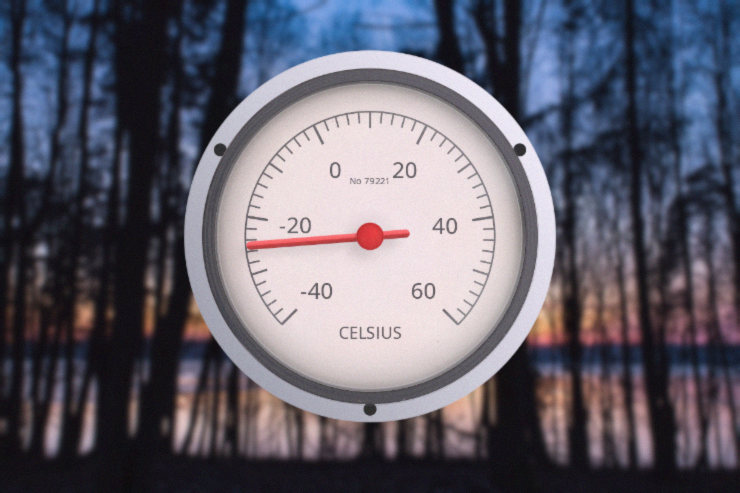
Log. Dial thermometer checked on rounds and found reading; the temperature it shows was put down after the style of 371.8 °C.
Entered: -25 °C
